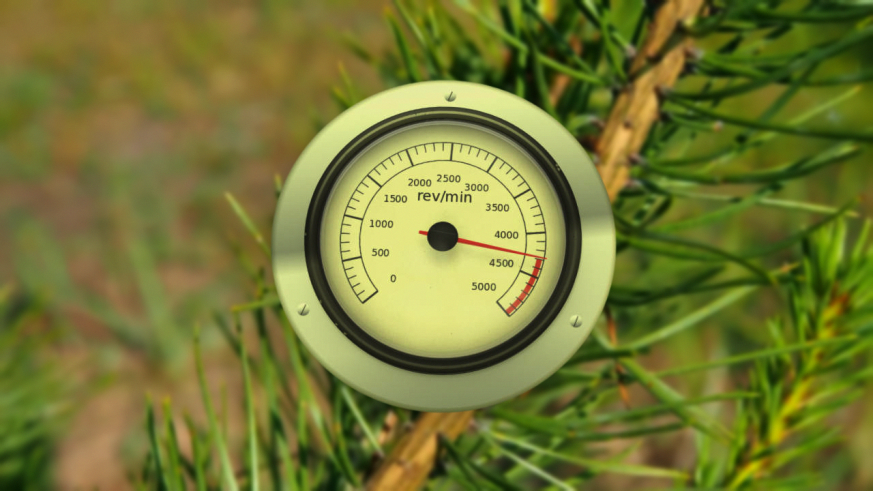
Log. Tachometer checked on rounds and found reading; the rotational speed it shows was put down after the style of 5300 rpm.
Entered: 4300 rpm
